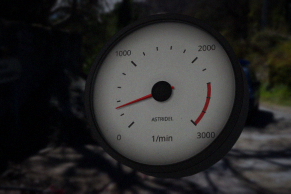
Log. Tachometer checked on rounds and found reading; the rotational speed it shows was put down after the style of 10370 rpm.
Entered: 300 rpm
